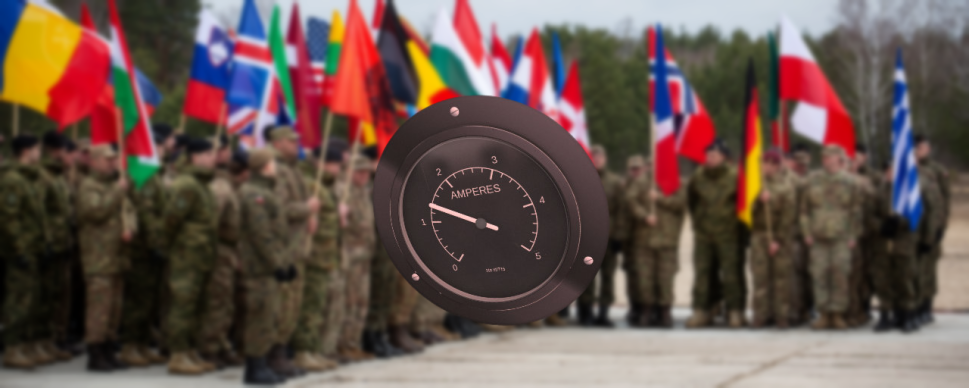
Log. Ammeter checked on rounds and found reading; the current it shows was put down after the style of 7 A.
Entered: 1.4 A
